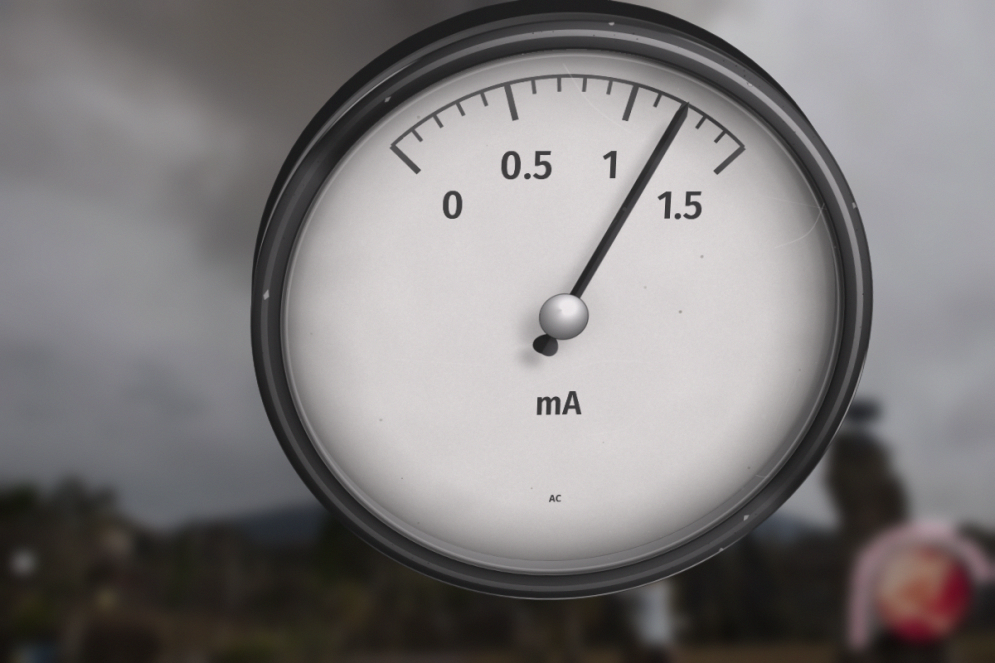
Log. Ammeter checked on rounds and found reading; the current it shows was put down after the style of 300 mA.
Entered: 1.2 mA
